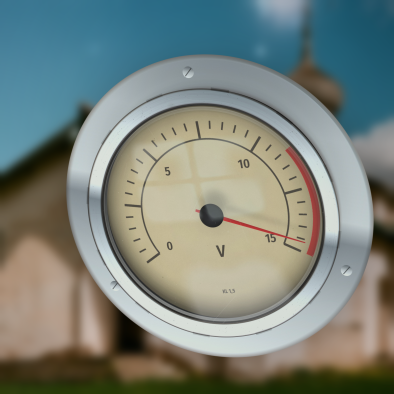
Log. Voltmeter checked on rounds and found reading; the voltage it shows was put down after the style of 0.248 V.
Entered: 14.5 V
